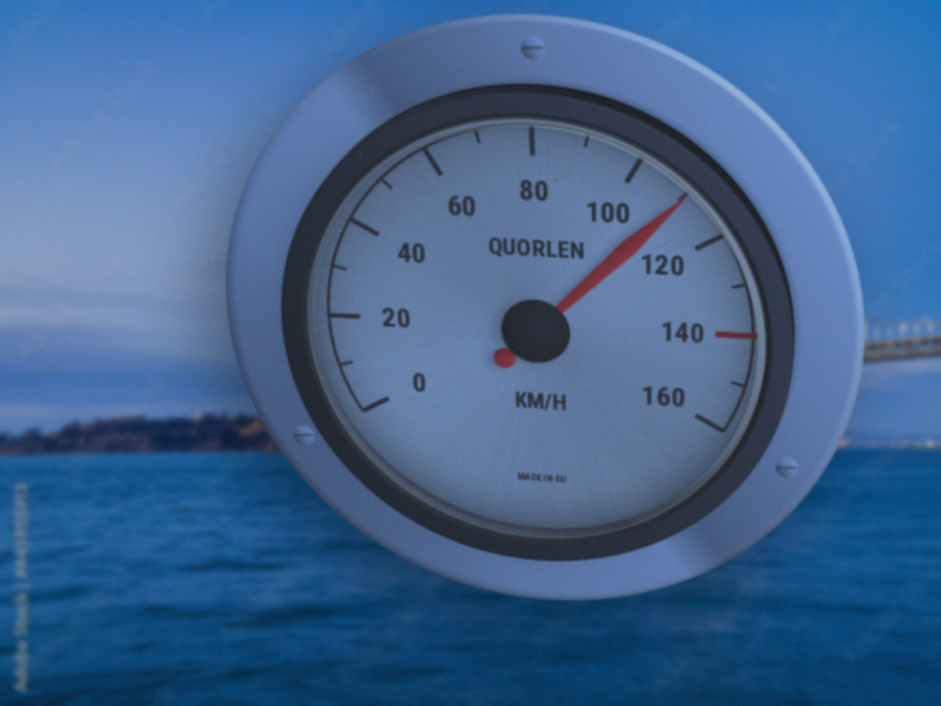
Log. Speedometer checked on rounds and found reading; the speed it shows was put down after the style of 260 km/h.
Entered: 110 km/h
